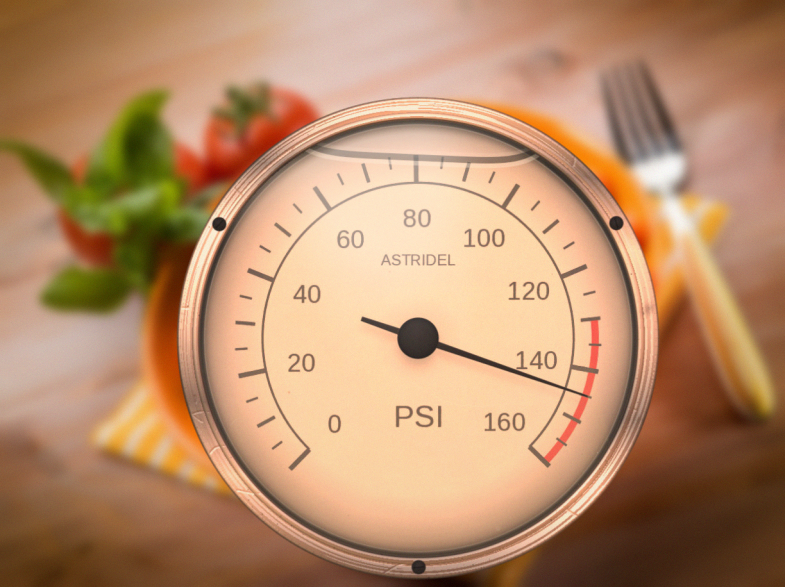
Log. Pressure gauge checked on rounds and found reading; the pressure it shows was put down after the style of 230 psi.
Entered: 145 psi
